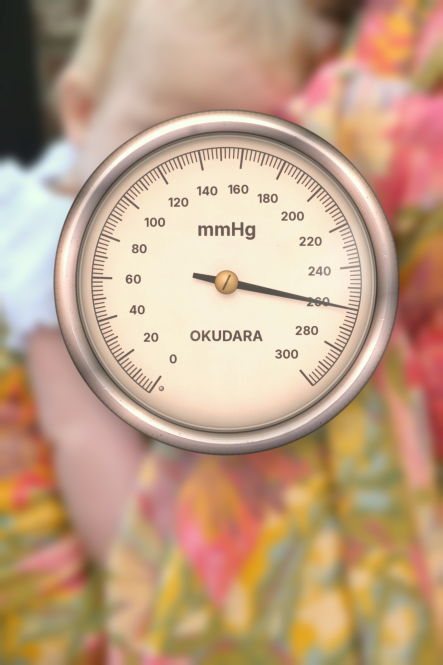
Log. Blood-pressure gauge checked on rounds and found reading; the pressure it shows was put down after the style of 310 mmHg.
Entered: 260 mmHg
